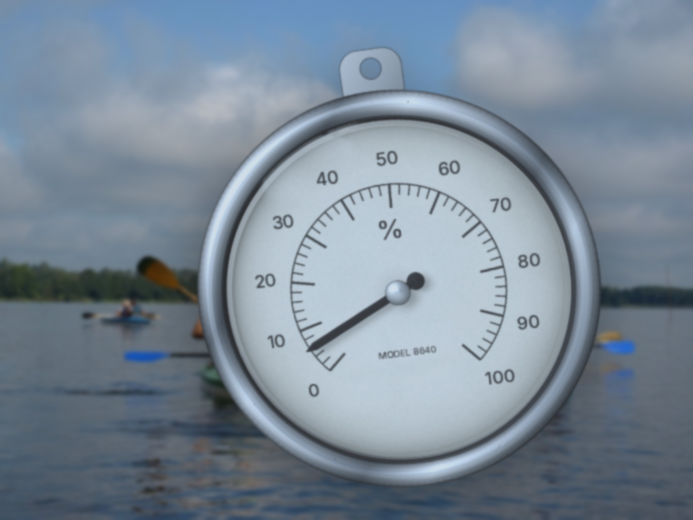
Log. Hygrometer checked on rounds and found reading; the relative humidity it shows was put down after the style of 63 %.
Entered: 6 %
